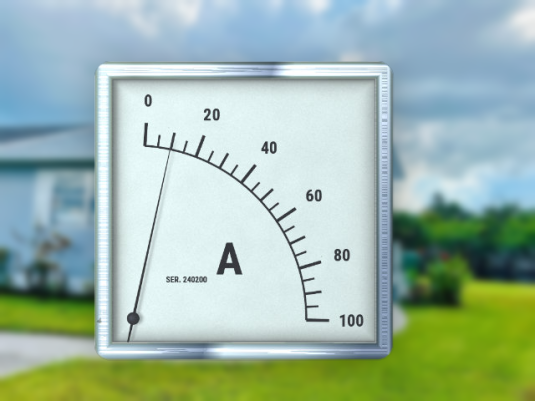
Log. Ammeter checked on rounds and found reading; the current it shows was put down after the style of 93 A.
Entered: 10 A
